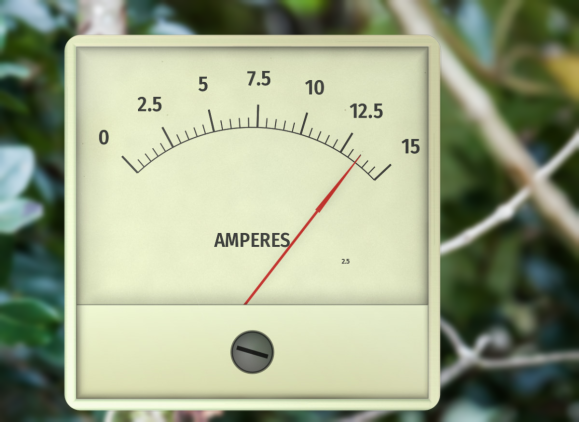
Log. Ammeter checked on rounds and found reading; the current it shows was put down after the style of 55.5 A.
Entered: 13.5 A
